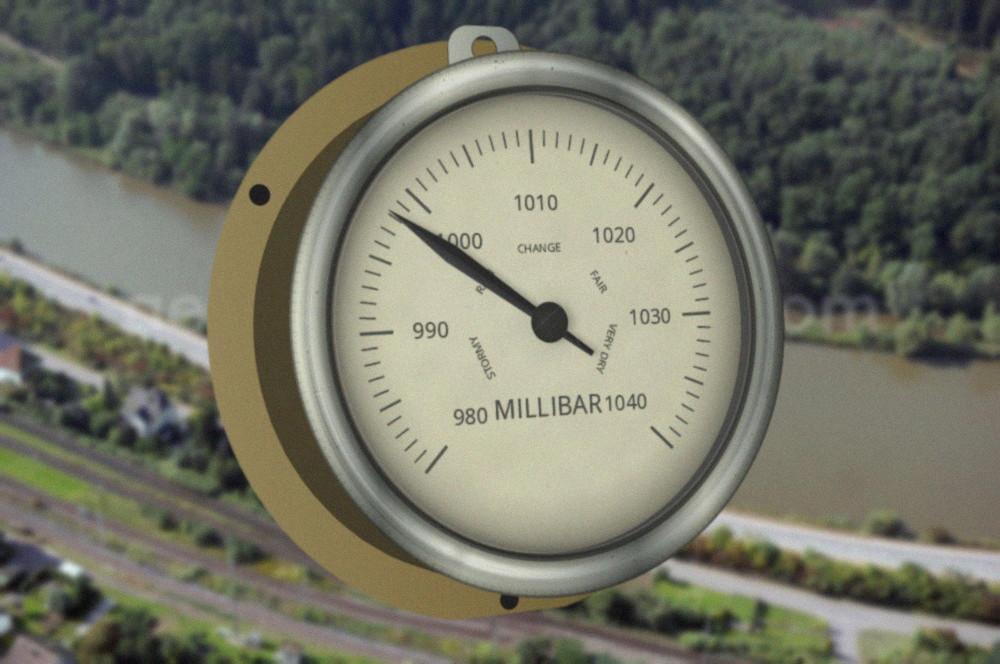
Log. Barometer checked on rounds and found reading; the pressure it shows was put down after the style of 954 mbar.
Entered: 998 mbar
